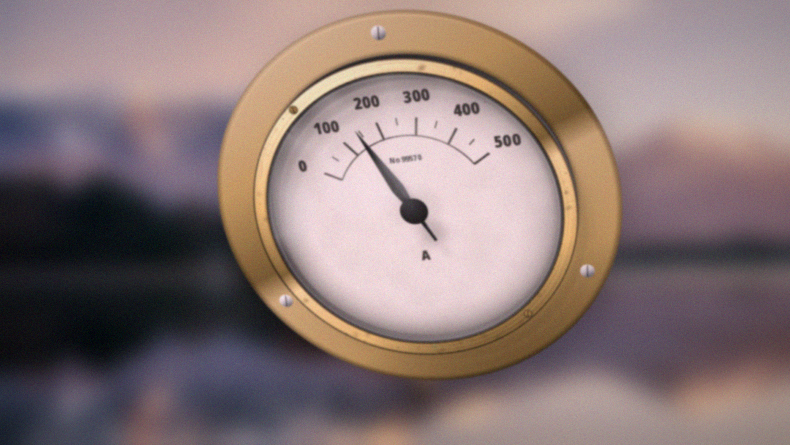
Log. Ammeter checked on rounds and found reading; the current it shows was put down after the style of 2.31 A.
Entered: 150 A
